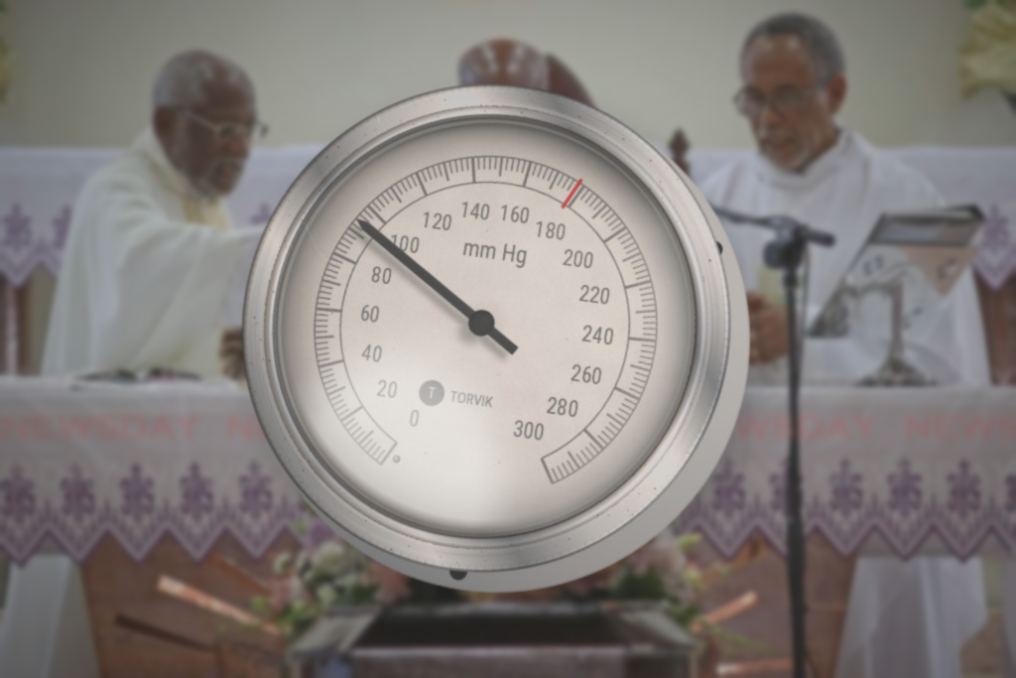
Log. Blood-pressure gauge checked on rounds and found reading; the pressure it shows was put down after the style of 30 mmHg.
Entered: 94 mmHg
